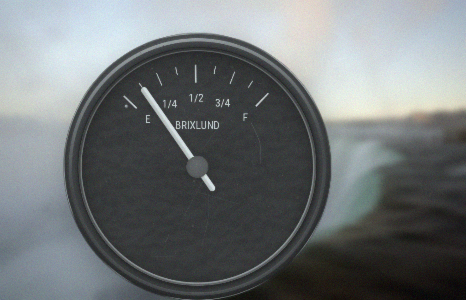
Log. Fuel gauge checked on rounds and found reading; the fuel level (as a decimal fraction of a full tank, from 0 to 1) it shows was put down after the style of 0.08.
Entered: 0.125
